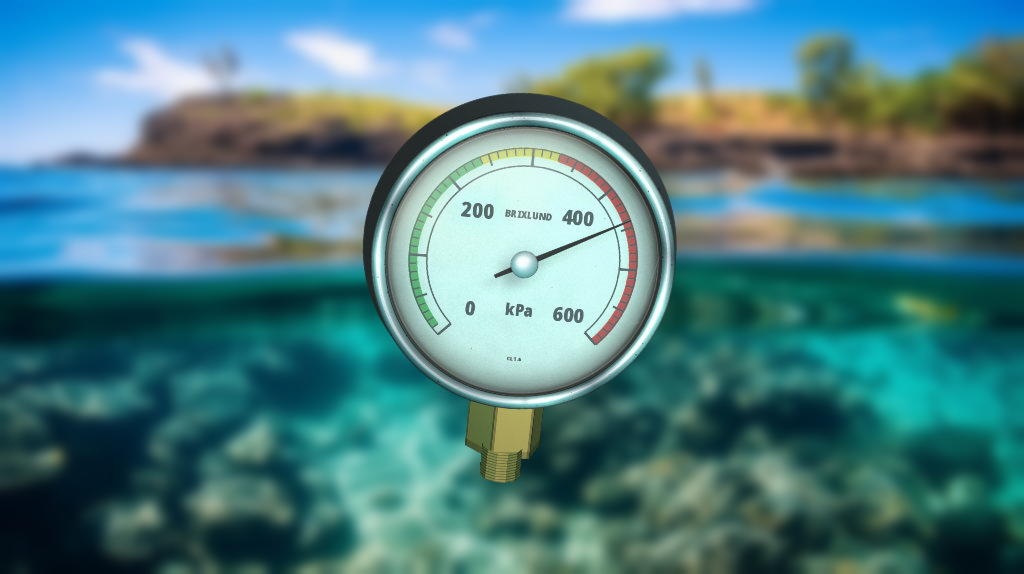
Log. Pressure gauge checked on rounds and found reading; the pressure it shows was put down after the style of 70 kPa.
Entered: 440 kPa
